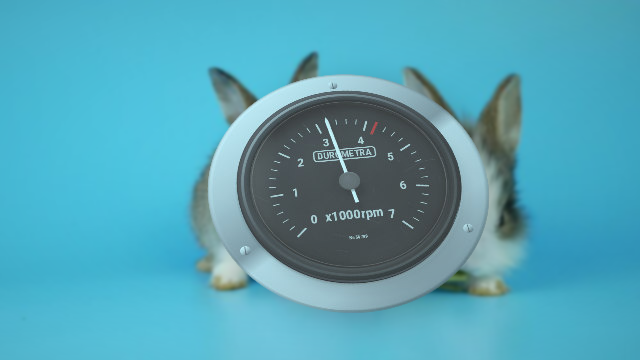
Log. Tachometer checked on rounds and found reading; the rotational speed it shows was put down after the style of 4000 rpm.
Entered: 3200 rpm
